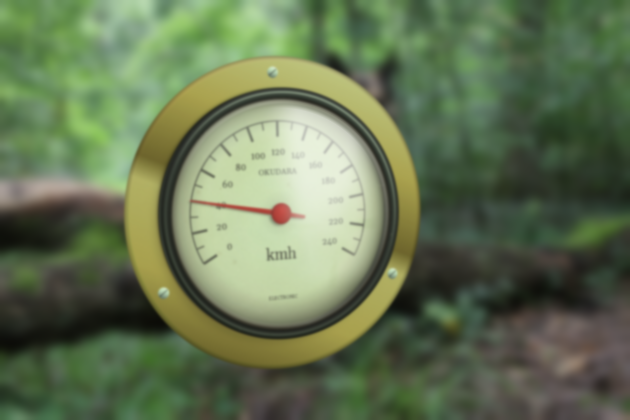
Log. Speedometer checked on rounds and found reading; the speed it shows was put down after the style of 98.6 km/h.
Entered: 40 km/h
